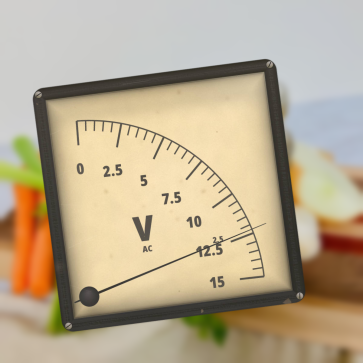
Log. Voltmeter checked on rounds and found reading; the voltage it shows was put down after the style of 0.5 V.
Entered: 12.25 V
